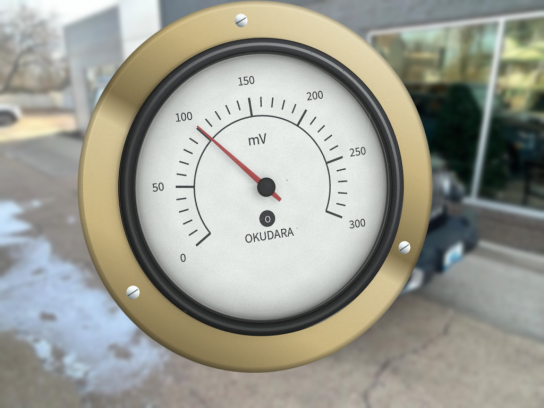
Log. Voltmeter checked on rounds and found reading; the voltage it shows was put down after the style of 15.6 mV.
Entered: 100 mV
